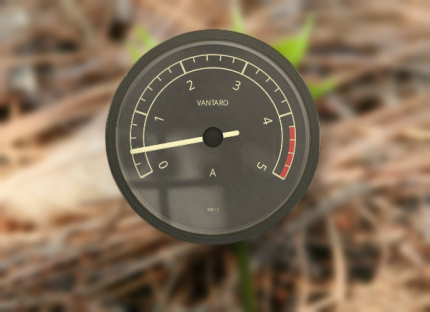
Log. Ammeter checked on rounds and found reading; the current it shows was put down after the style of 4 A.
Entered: 0.4 A
